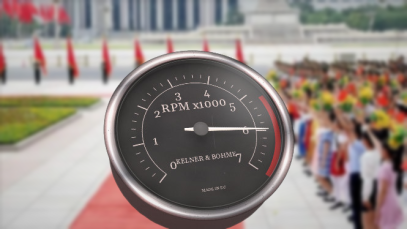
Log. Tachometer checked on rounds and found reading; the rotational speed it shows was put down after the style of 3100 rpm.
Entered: 6000 rpm
